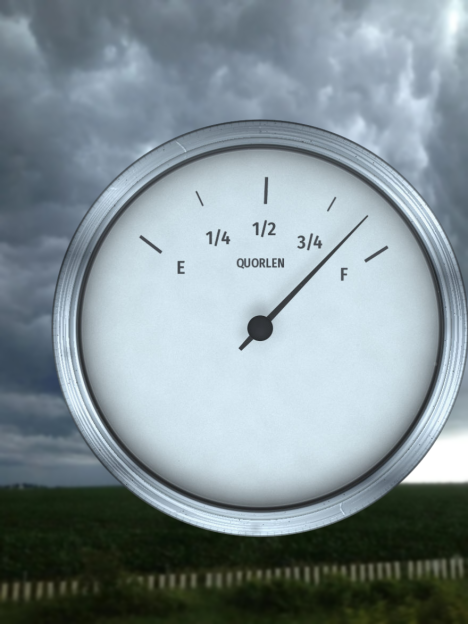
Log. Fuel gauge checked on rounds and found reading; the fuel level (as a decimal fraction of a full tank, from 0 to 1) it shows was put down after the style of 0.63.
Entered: 0.875
